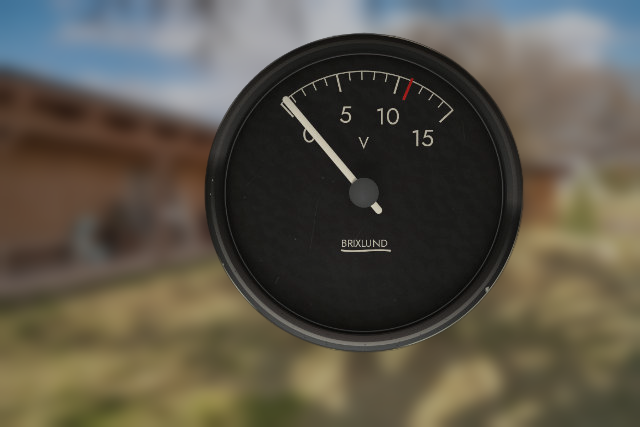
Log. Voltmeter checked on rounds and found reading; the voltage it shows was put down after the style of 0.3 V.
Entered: 0.5 V
